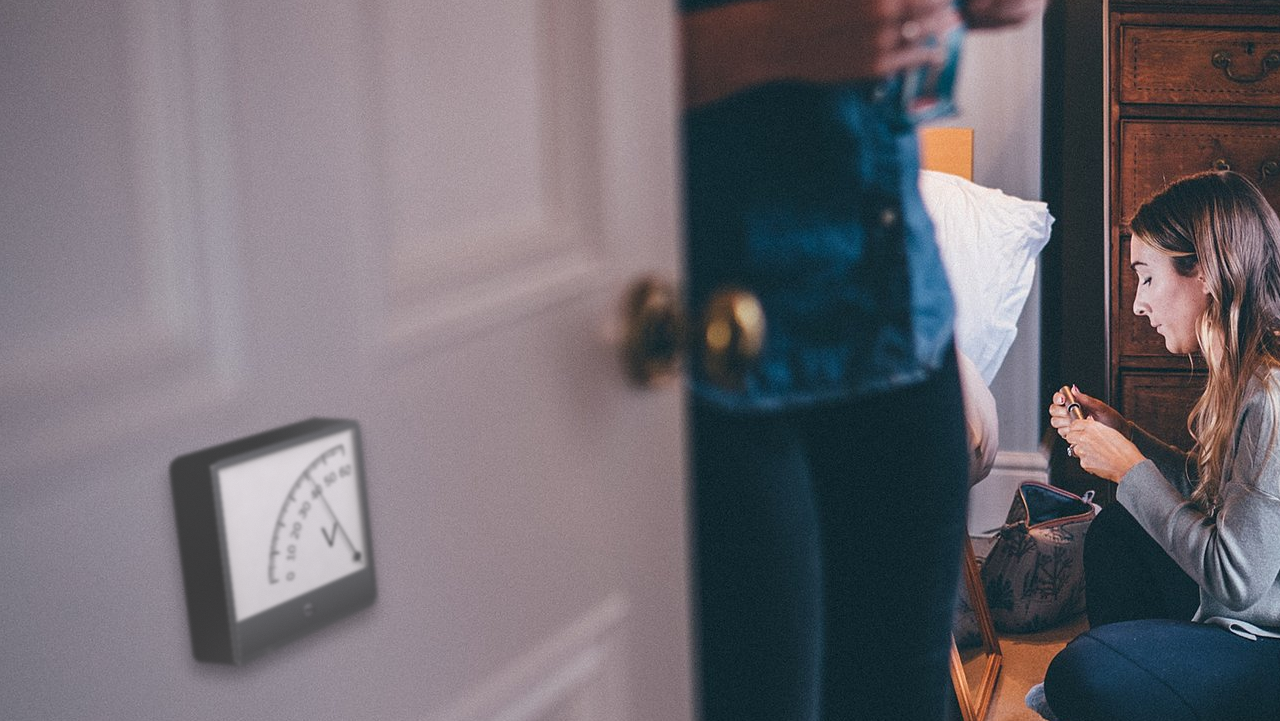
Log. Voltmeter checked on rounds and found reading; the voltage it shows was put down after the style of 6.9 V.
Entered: 40 V
